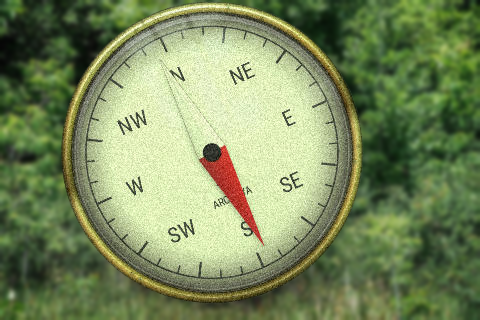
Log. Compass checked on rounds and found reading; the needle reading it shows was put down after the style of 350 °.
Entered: 175 °
